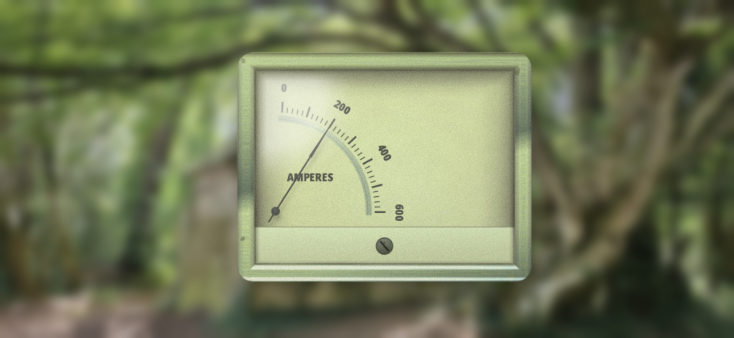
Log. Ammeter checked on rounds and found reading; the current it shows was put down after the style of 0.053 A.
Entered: 200 A
